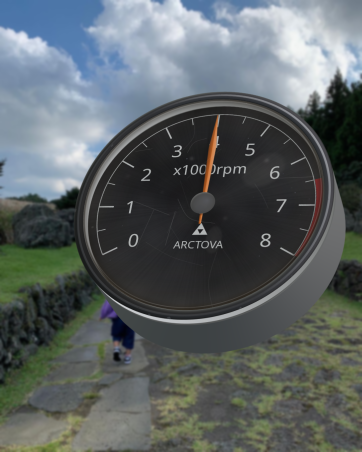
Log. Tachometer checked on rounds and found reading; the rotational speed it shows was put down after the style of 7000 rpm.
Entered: 4000 rpm
